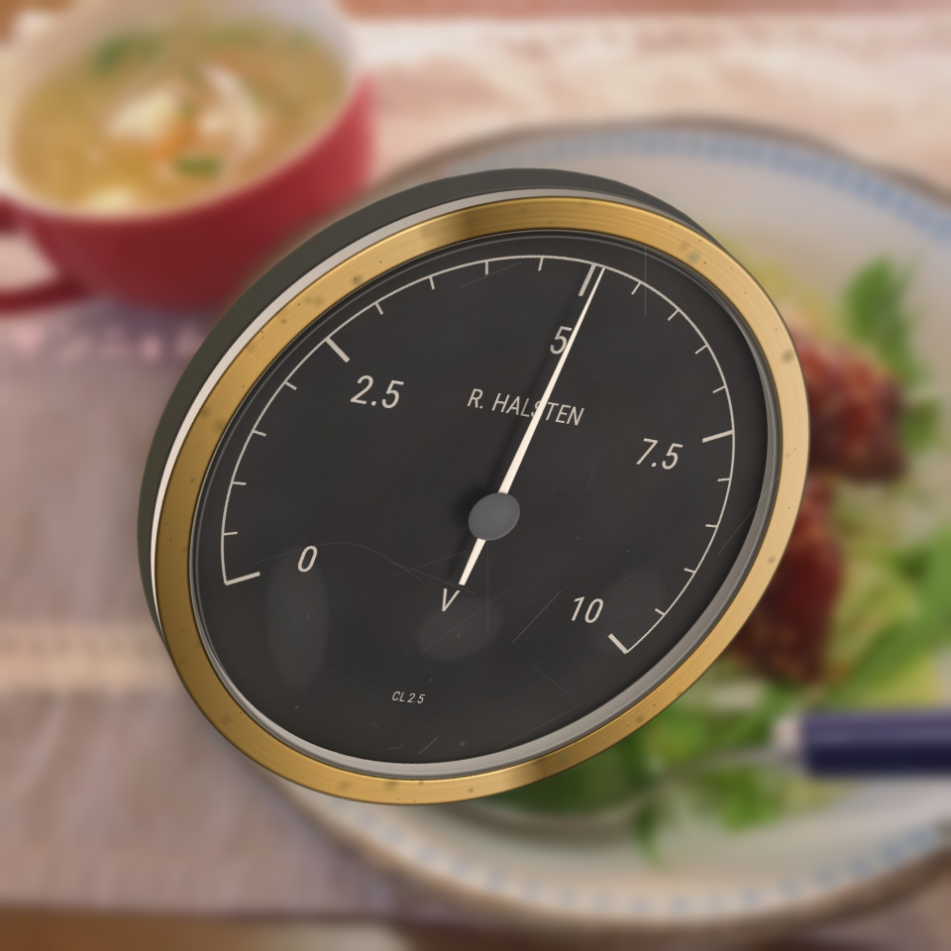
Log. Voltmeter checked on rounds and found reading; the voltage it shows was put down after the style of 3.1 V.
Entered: 5 V
